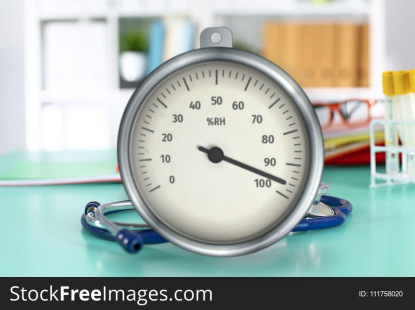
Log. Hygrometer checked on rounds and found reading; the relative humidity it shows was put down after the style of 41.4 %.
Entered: 96 %
